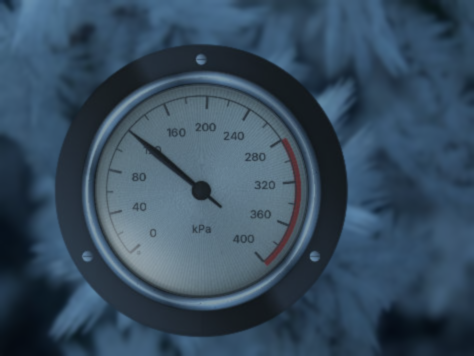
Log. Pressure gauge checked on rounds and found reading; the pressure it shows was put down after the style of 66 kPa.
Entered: 120 kPa
